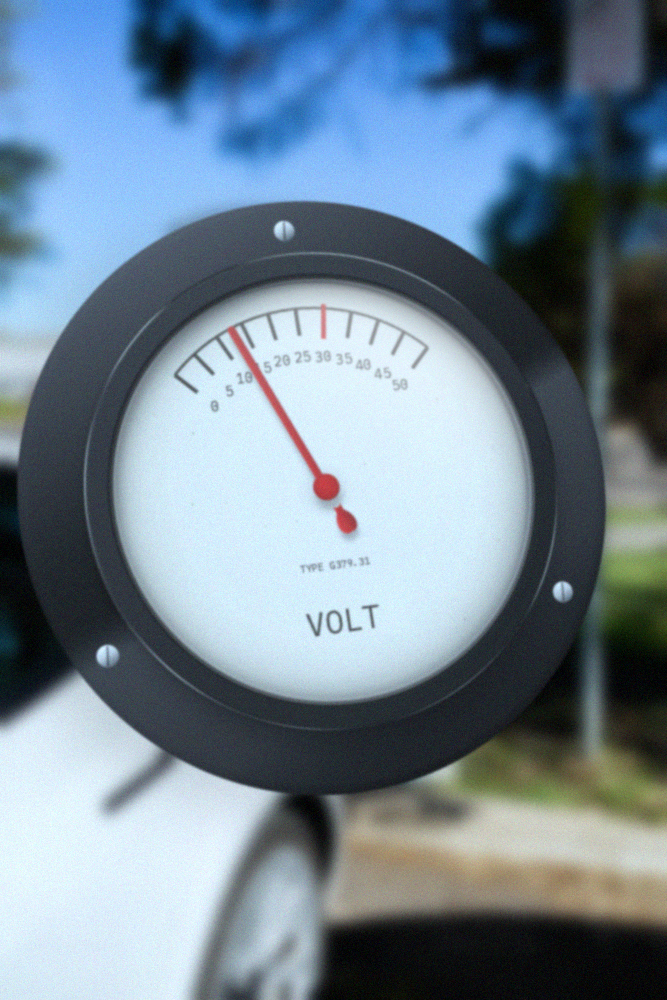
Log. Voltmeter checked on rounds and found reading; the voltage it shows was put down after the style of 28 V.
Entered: 12.5 V
